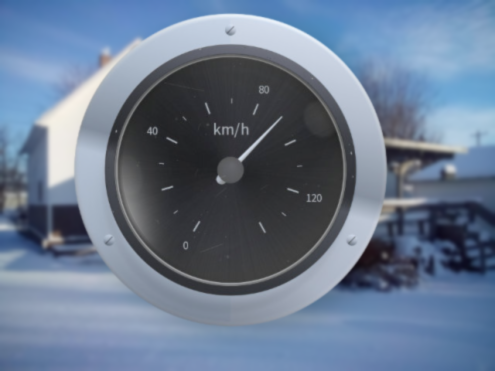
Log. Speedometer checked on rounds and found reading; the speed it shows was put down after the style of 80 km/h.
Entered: 90 km/h
